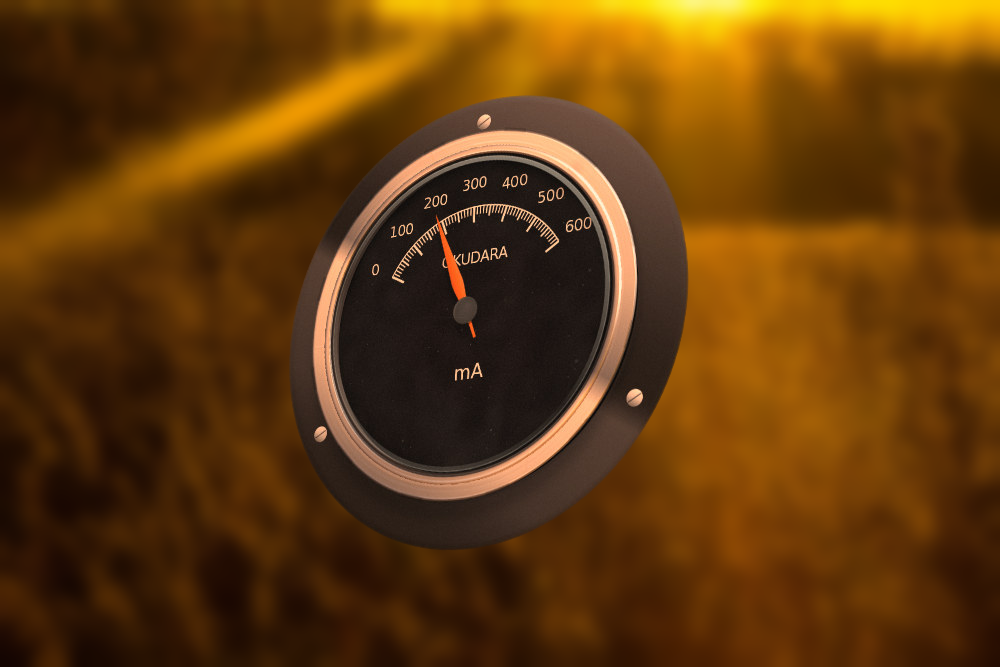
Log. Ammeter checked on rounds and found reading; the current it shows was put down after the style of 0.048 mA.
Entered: 200 mA
